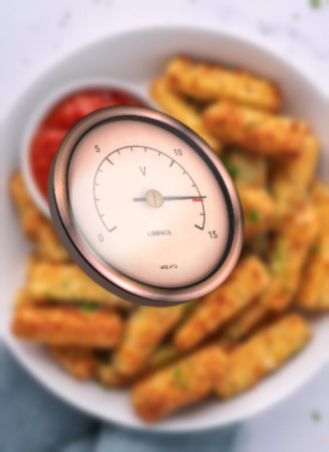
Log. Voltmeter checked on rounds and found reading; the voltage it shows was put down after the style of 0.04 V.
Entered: 13 V
